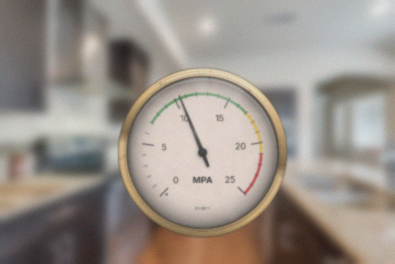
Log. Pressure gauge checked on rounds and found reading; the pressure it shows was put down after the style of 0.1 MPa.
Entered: 10.5 MPa
